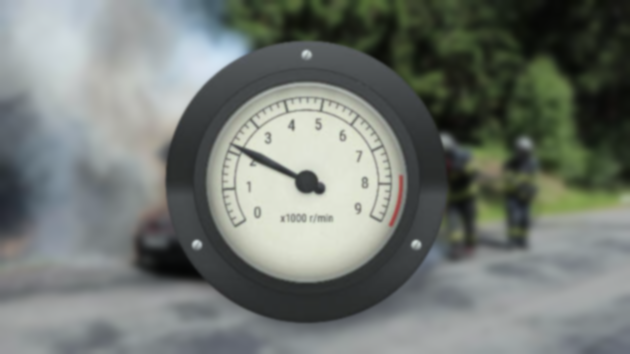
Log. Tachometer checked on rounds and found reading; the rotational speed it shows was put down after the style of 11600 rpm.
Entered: 2200 rpm
